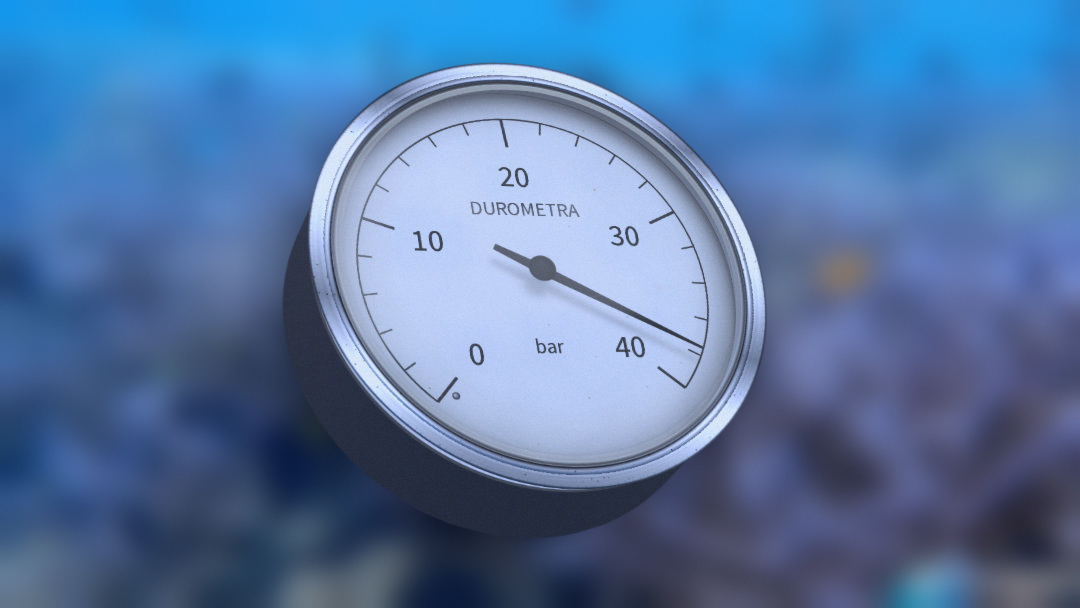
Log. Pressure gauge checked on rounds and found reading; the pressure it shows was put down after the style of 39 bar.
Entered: 38 bar
